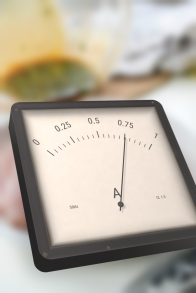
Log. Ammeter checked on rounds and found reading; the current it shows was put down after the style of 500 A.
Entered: 0.75 A
